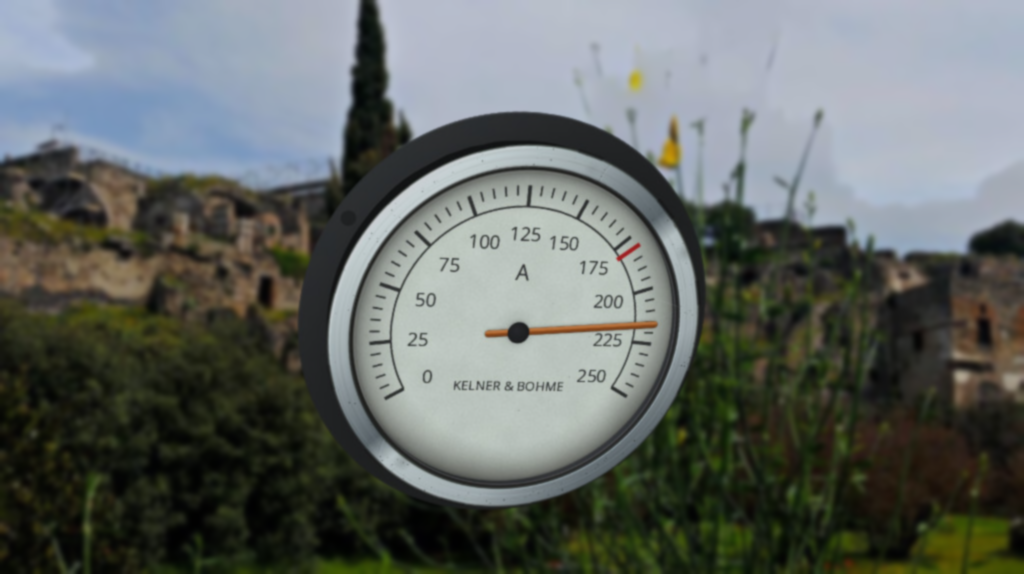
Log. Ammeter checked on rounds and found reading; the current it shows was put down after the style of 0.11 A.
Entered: 215 A
